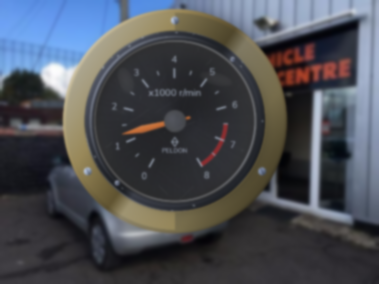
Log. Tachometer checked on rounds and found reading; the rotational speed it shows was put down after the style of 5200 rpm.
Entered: 1250 rpm
